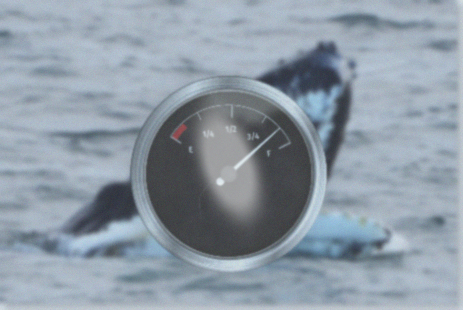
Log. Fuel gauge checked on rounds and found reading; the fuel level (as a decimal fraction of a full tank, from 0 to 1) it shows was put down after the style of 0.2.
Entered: 0.875
